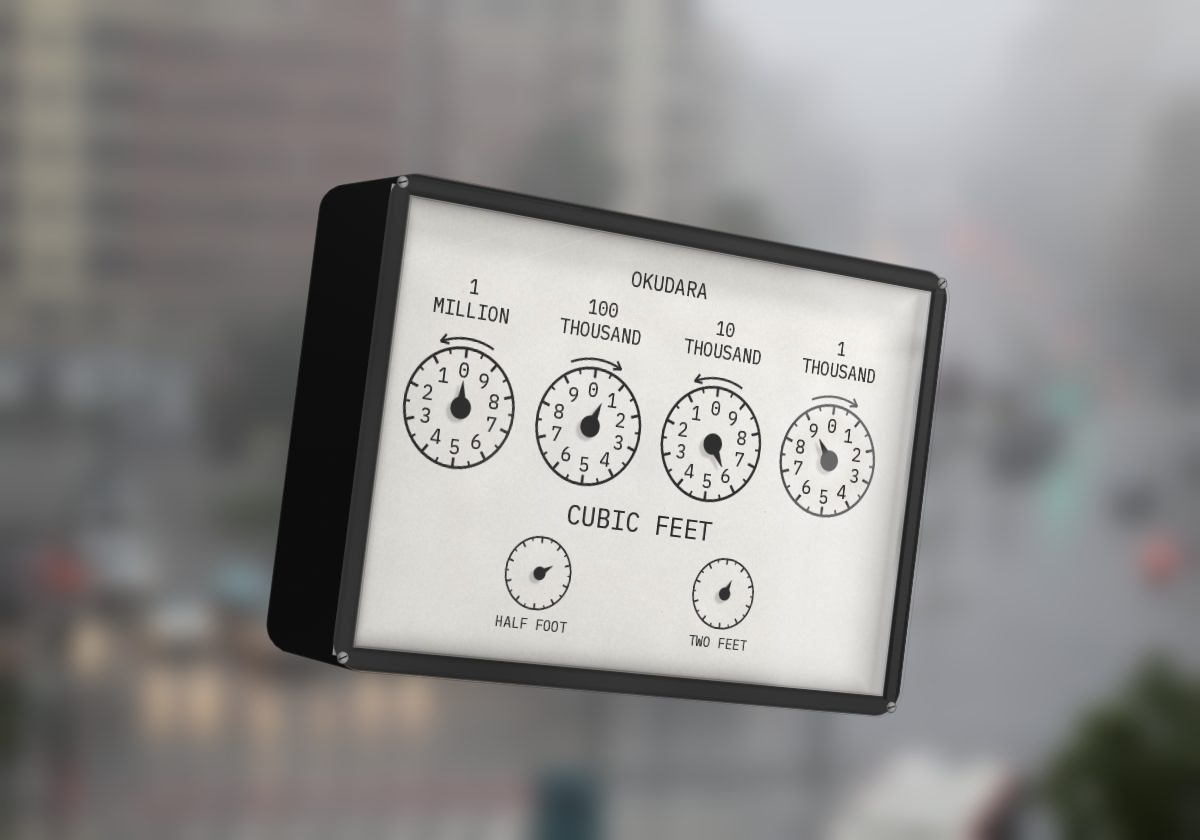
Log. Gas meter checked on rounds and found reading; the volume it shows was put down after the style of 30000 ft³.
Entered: 5900 ft³
